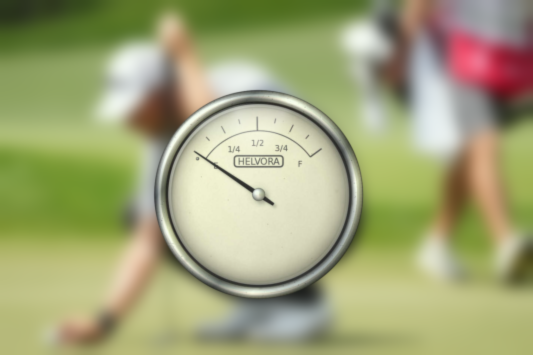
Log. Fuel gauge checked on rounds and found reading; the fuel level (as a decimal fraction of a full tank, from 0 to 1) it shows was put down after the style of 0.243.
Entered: 0
